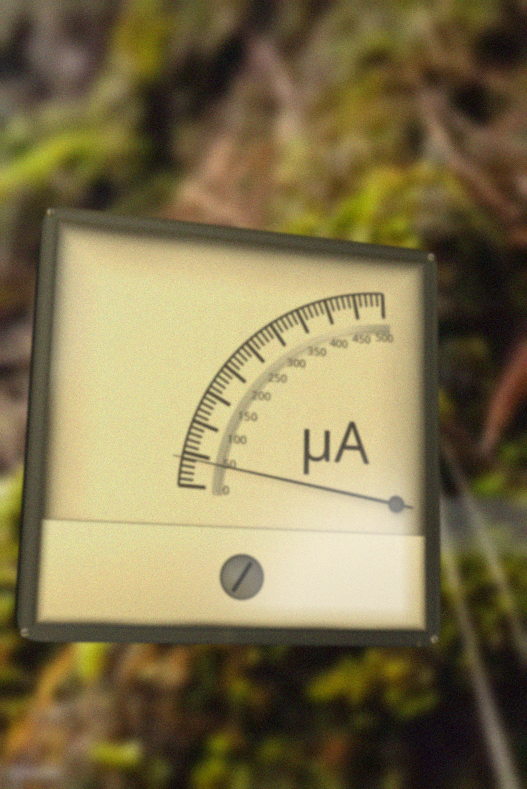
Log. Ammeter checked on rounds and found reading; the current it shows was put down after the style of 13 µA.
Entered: 40 µA
